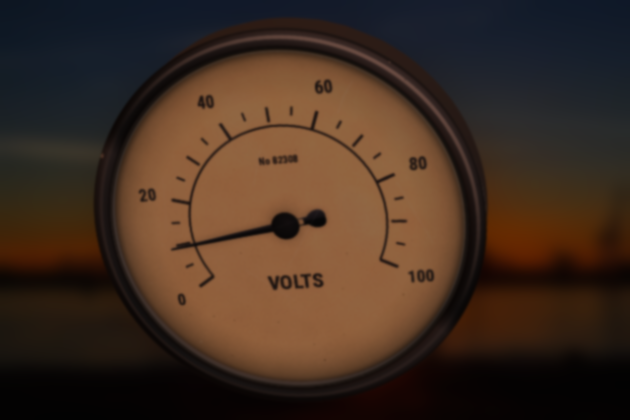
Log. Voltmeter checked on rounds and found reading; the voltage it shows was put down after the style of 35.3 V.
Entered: 10 V
